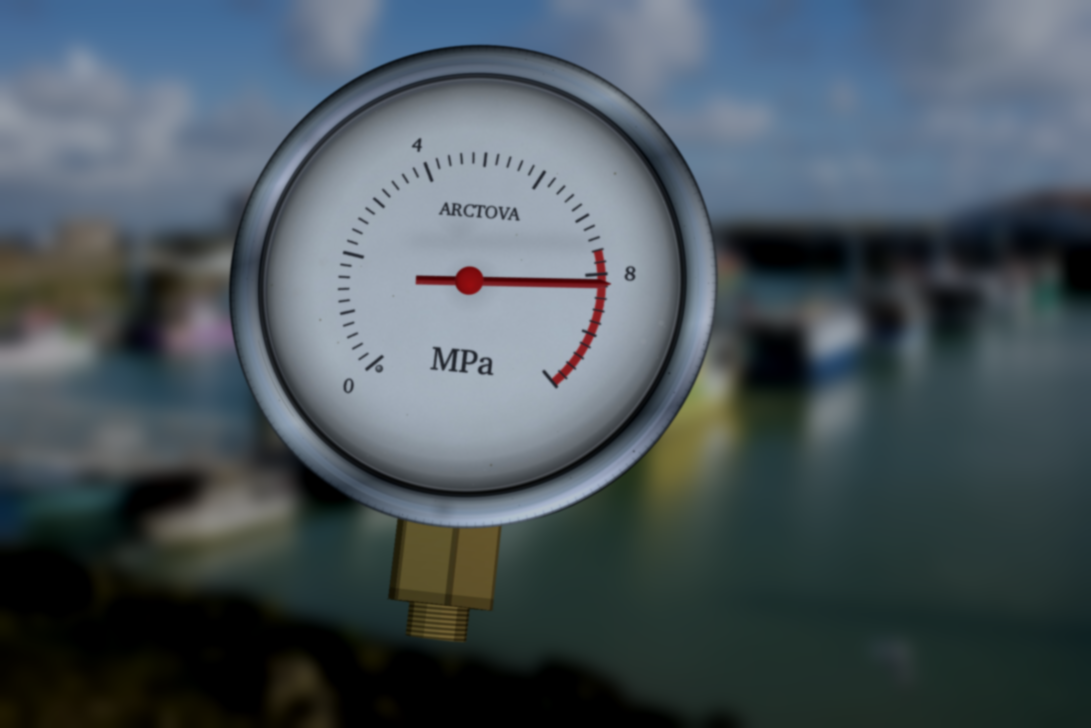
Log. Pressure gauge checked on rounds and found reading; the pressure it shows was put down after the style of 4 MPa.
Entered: 8.2 MPa
